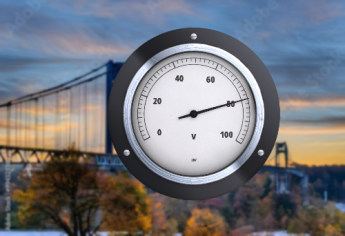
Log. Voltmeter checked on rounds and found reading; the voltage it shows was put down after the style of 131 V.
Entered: 80 V
